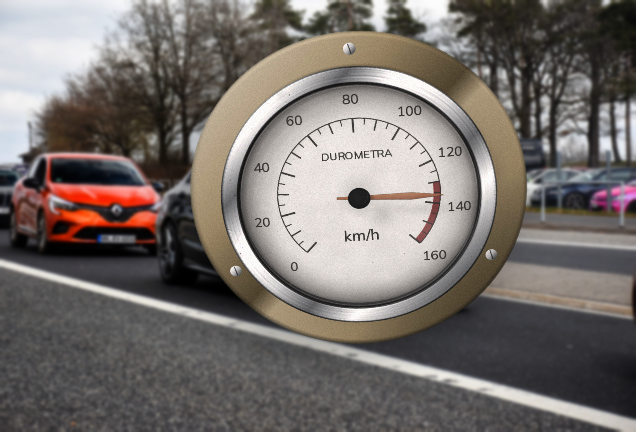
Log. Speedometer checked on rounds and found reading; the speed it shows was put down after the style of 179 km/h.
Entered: 135 km/h
